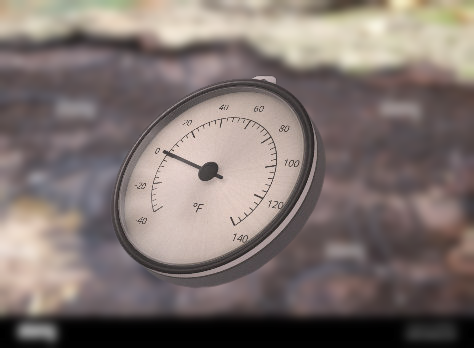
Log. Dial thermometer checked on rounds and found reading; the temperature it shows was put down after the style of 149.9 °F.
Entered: 0 °F
